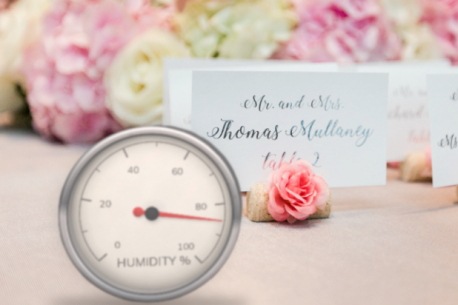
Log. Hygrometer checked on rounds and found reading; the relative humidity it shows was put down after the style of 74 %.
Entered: 85 %
